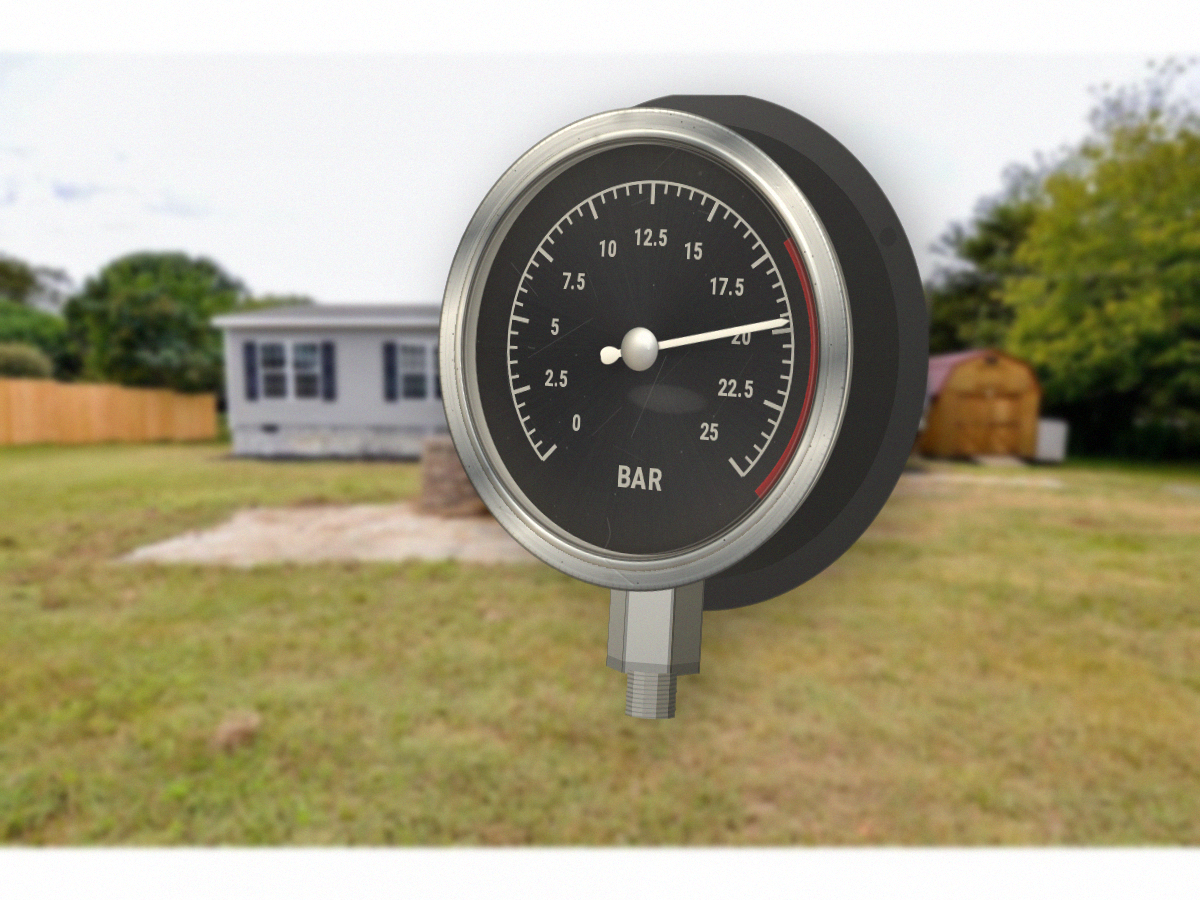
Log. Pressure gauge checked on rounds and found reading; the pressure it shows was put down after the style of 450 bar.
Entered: 19.75 bar
